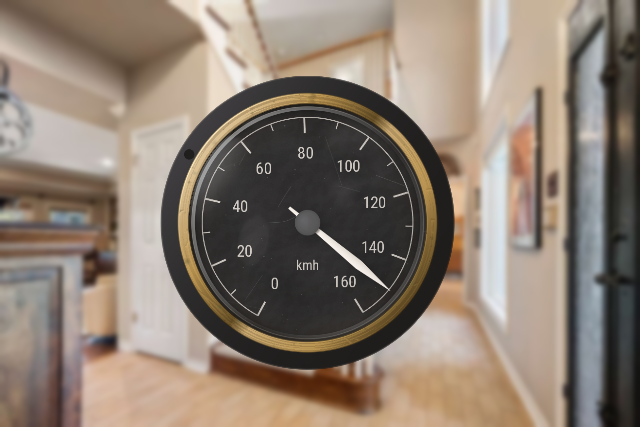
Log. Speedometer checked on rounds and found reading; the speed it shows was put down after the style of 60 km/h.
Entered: 150 km/h
